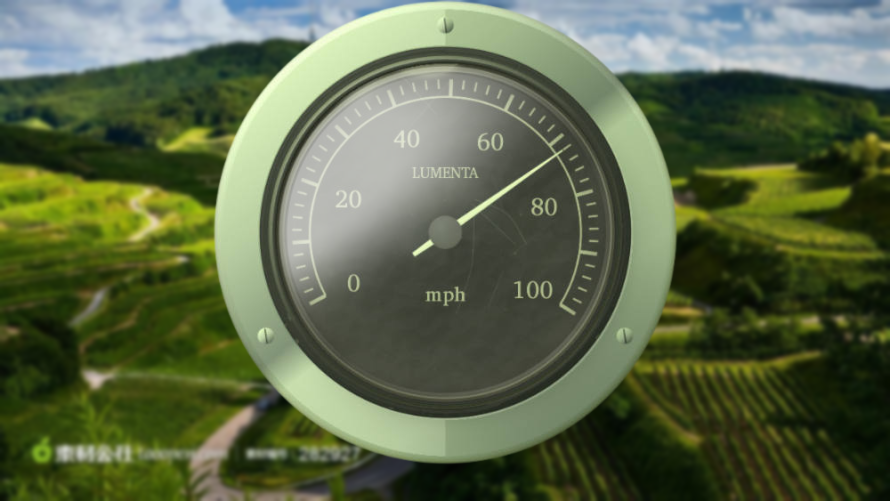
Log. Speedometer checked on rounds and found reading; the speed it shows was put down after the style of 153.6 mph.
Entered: 72 mph
